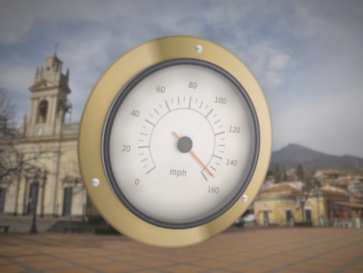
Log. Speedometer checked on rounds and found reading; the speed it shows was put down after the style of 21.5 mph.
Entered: 155 mph
